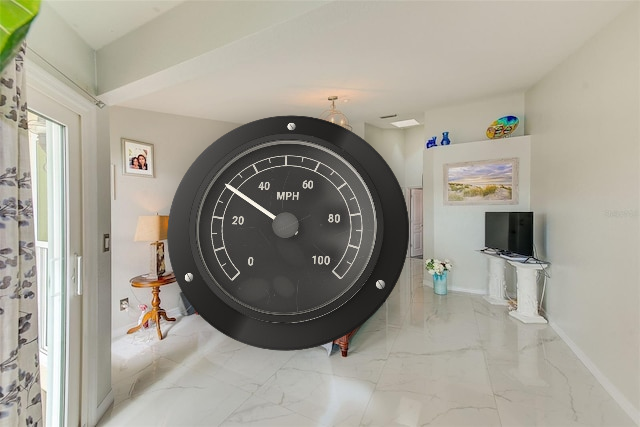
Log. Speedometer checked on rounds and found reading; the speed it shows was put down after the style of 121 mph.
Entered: 30 mph
